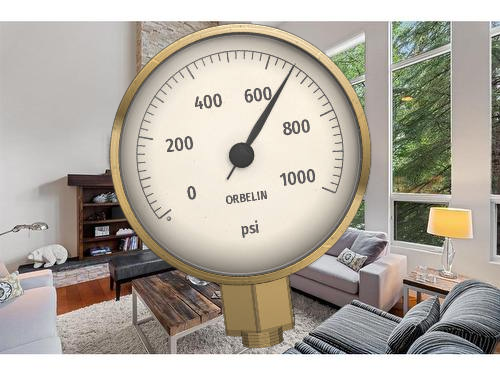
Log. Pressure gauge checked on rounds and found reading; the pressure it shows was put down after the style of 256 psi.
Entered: 660 psi
